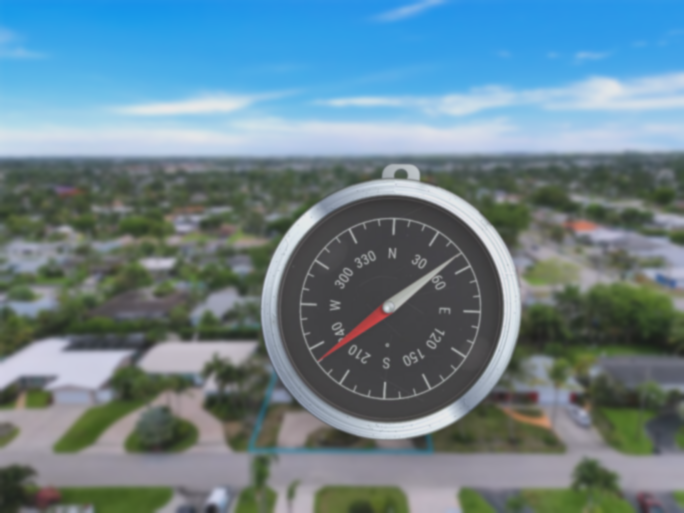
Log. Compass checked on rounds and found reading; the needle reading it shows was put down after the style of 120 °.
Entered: 230 °
